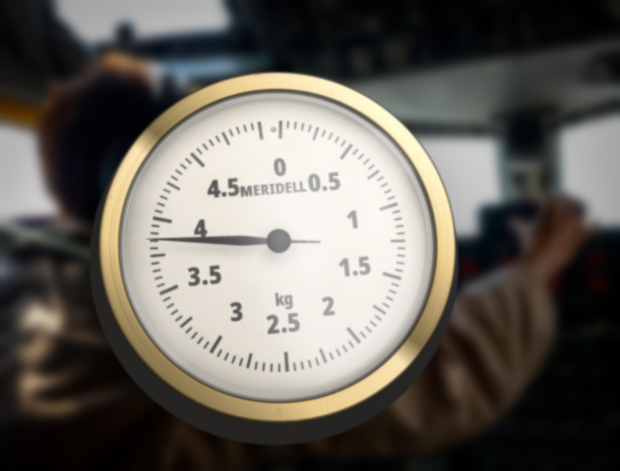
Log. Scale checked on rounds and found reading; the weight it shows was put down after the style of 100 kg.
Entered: 3.85 kg
